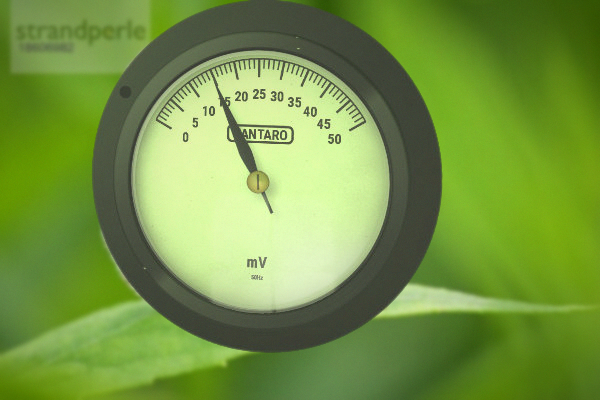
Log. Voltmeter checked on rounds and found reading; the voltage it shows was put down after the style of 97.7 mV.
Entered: 15 mV
